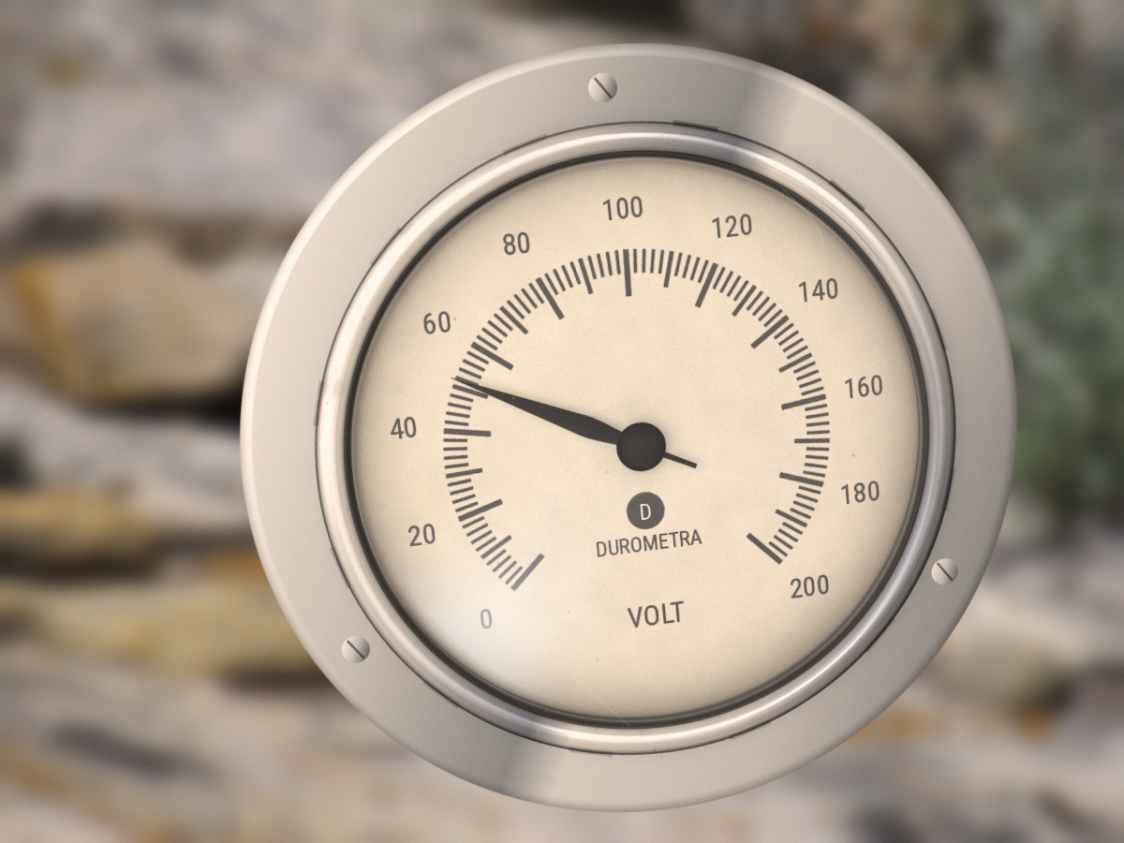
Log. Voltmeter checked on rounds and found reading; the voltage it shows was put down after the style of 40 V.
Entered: 52 V
